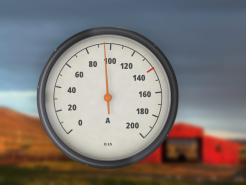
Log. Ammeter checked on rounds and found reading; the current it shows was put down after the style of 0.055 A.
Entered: 95 A
